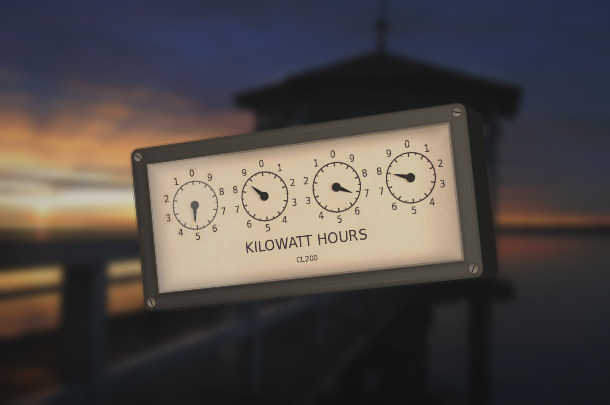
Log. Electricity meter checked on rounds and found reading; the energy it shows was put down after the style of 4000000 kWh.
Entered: 4868 kWh
